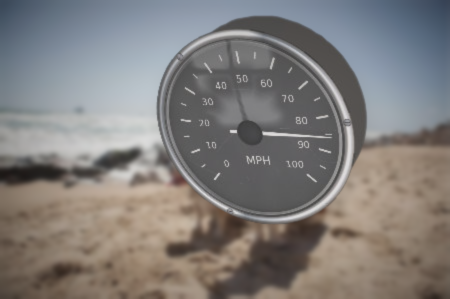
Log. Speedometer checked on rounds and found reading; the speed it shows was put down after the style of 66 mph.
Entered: 85 mph
